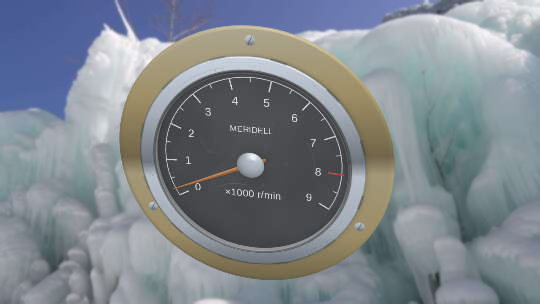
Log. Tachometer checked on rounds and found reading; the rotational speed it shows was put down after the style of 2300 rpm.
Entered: 250 rpm
